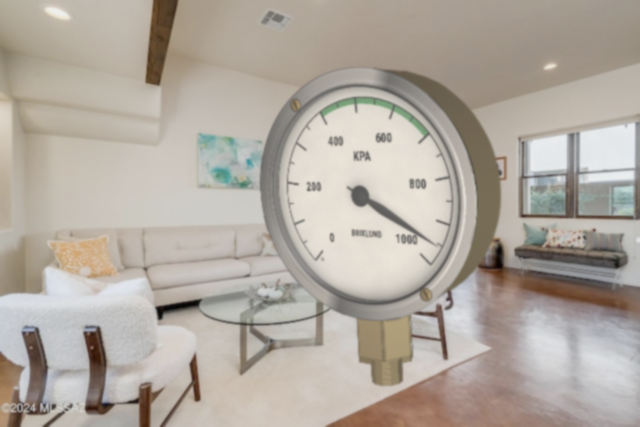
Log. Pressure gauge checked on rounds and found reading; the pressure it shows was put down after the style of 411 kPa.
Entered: 950 kPa
